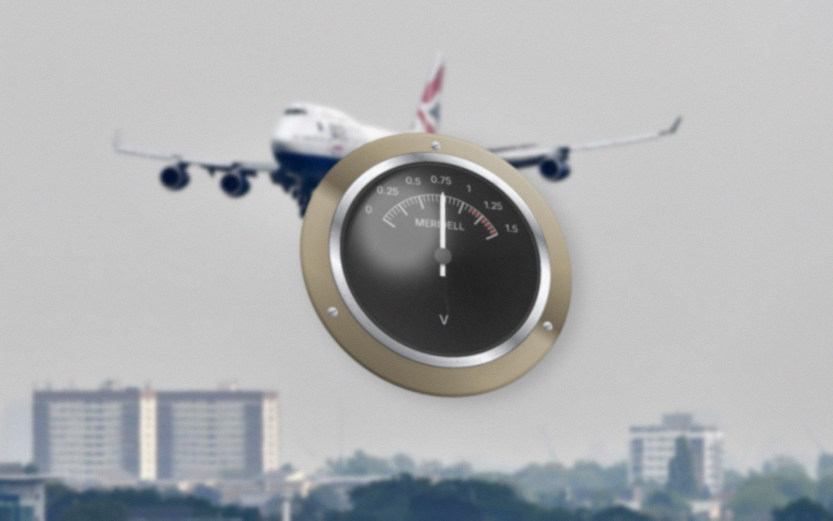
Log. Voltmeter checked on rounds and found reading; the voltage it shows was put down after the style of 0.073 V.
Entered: 0.75 V
